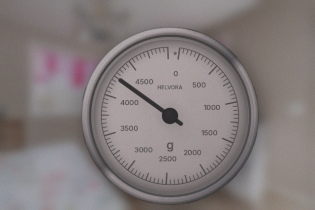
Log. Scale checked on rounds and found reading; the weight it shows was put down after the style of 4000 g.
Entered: 4250 g
